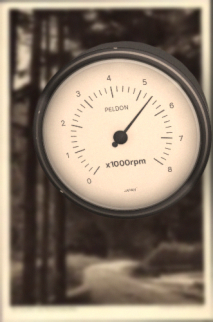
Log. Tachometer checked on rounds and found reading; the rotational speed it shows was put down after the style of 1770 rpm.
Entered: 5400 rpm
